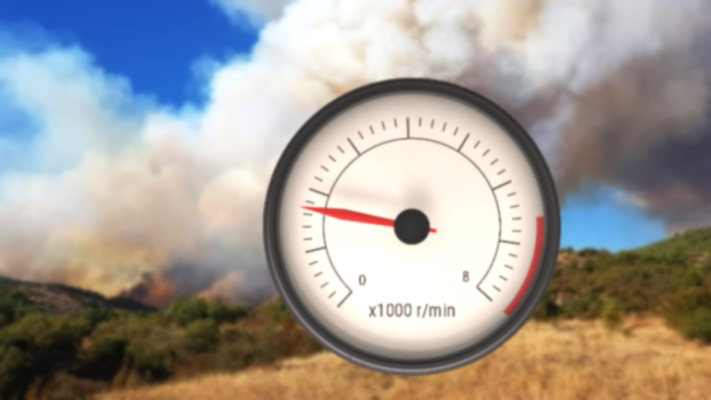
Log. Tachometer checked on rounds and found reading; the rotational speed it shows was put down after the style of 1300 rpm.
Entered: 1700 rpm
